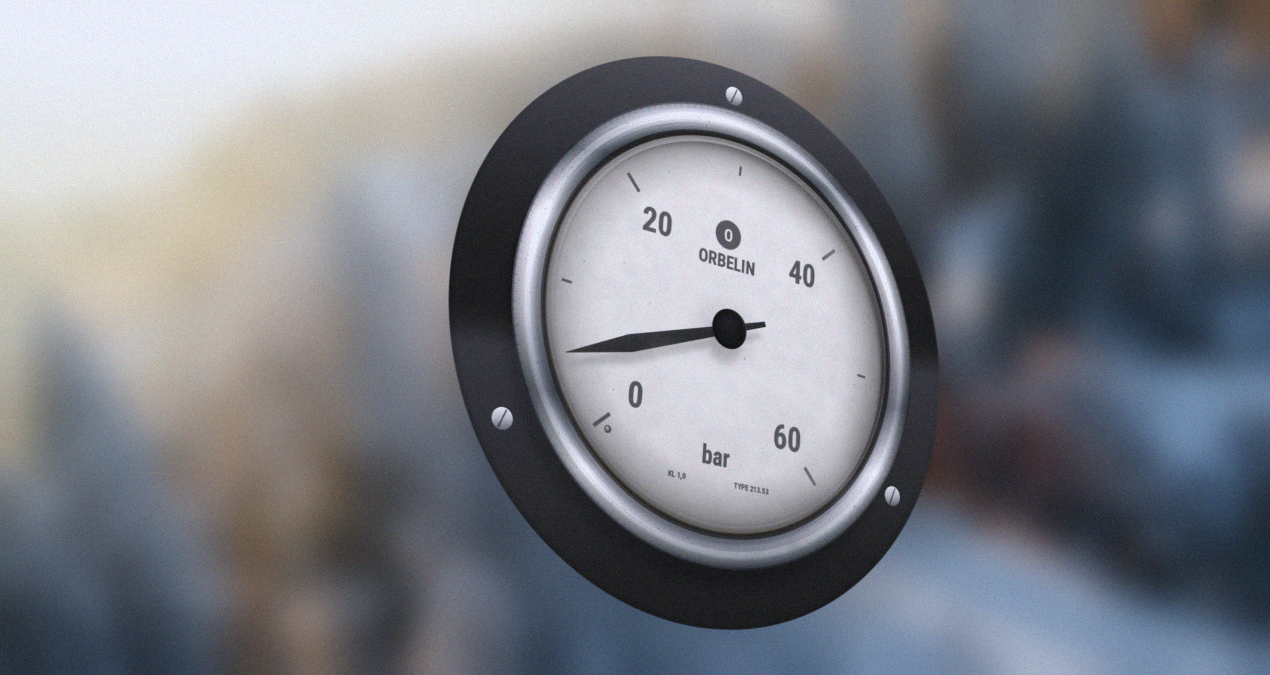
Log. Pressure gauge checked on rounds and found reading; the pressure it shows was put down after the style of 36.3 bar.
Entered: 5 bar
